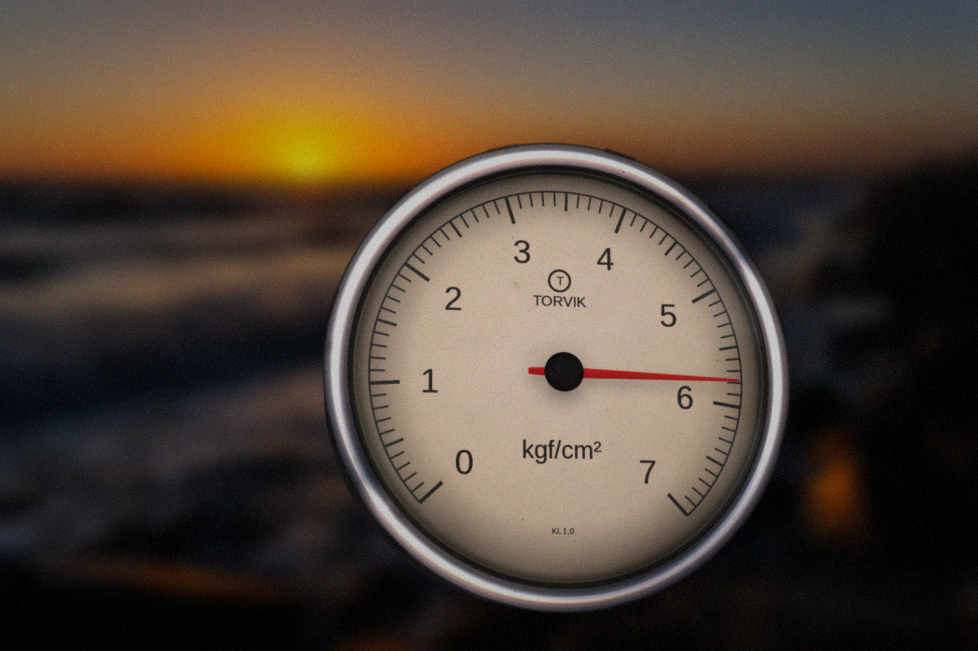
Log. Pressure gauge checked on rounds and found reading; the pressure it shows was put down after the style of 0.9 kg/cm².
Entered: 5.8 kg/cm²
